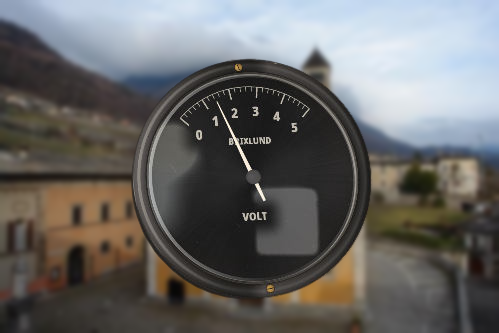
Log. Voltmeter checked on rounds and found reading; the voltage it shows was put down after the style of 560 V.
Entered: 1.4 V
